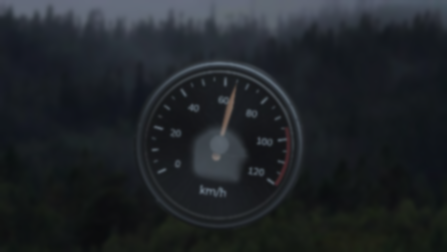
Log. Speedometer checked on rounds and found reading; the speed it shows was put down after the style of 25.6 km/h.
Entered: 65 km/h
